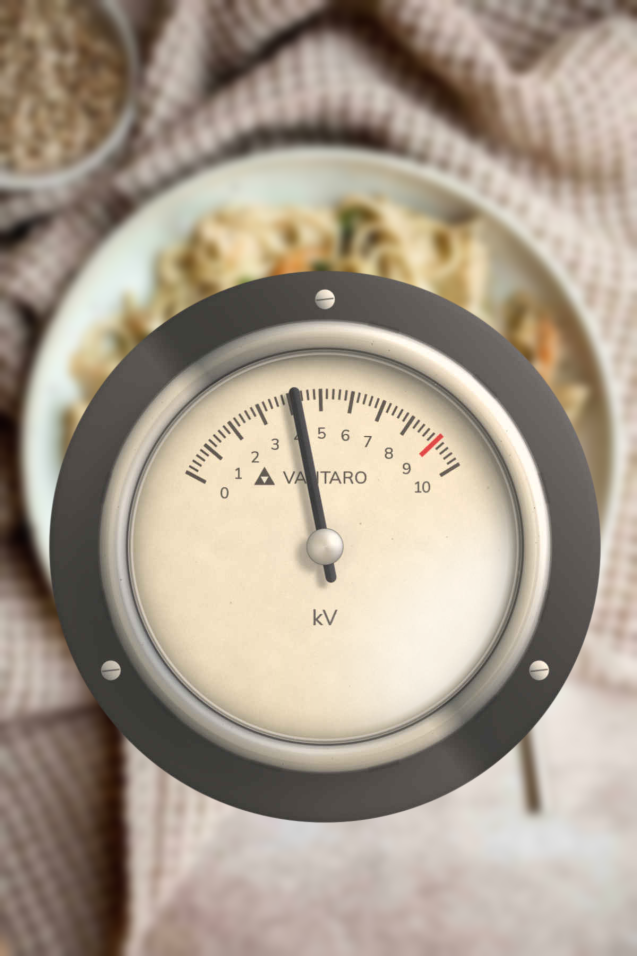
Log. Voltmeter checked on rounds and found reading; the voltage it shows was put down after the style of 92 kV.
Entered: 4.2 kV
